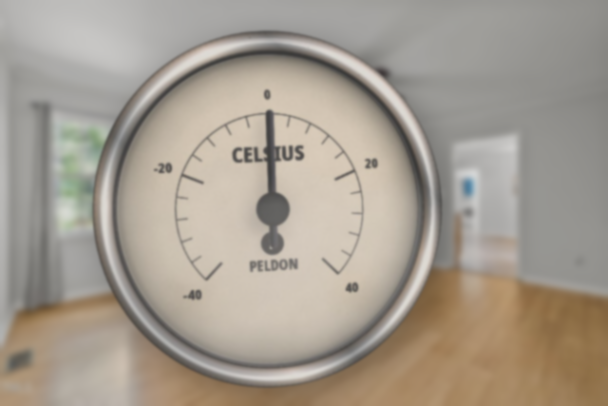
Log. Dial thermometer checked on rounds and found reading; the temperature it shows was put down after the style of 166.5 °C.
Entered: 0 °C
